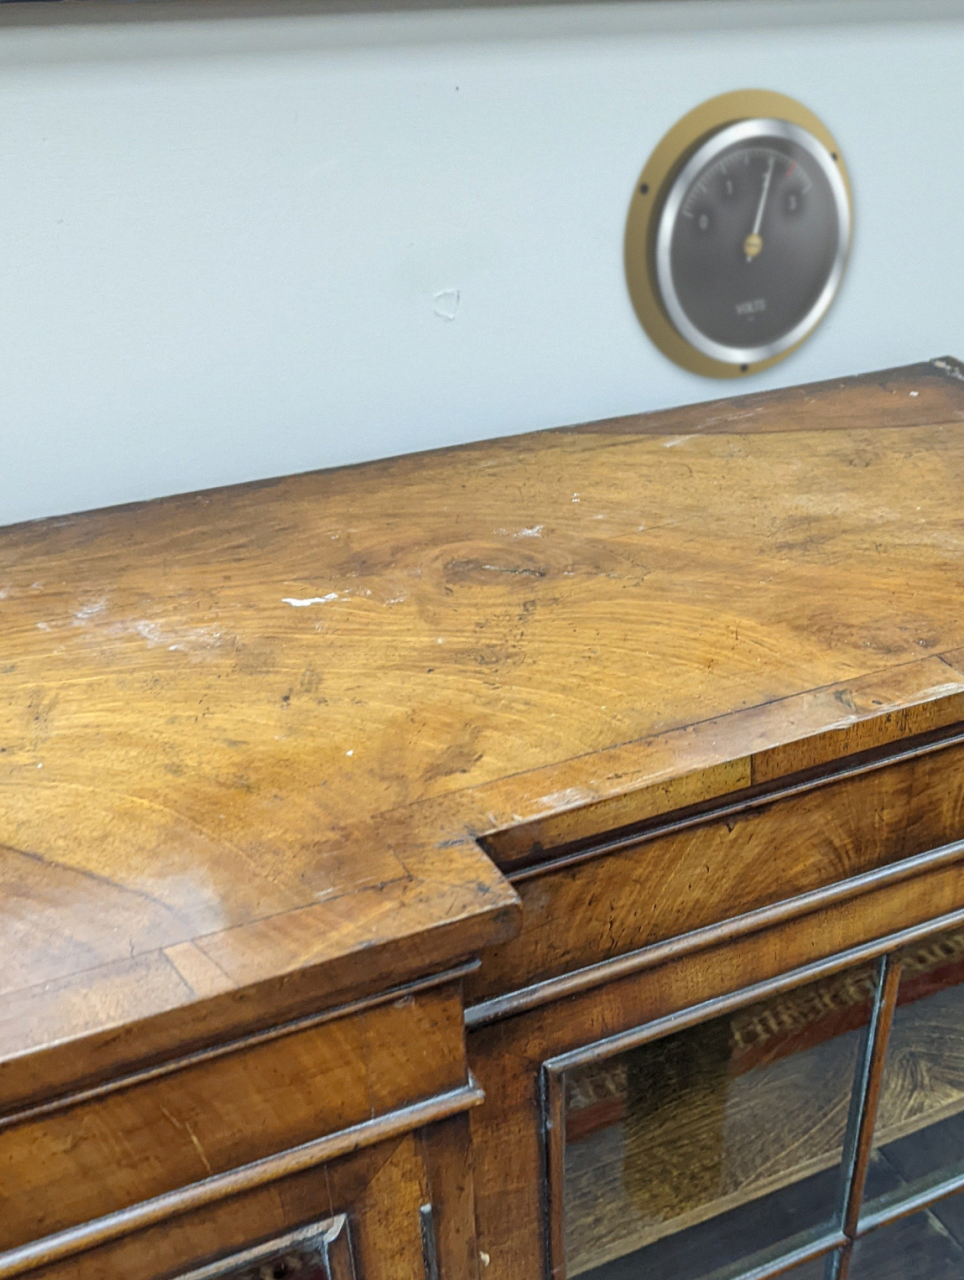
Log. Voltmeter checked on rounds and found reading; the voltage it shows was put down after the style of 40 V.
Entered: 2 V
